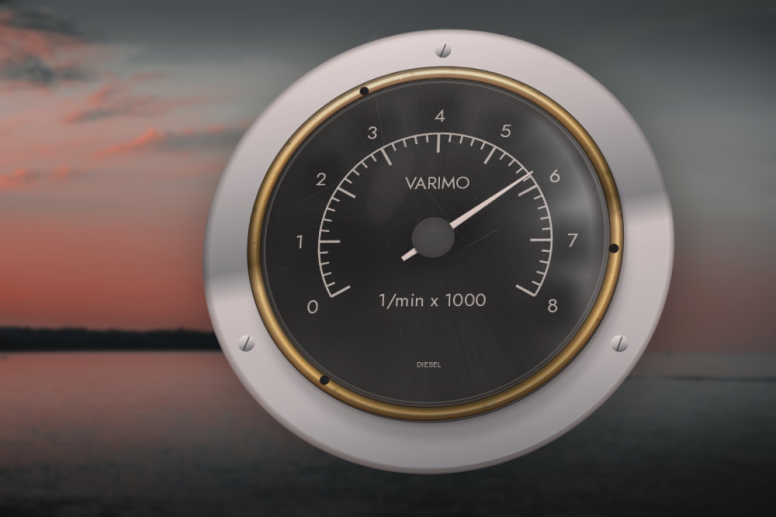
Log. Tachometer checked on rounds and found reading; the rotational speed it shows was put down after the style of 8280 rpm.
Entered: 5800 rpm
